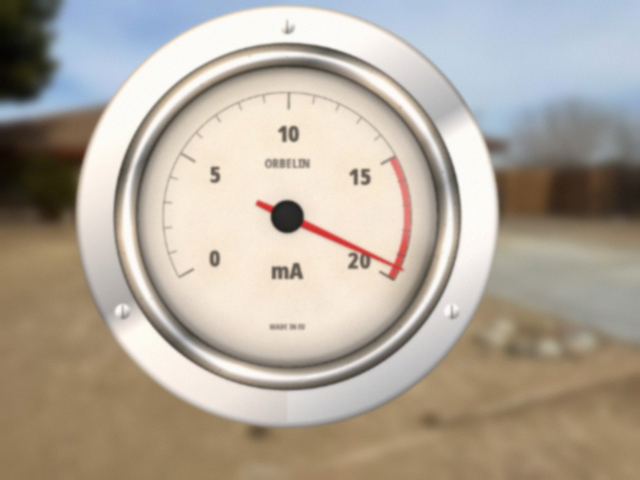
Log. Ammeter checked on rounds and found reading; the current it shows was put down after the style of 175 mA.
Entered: 19.5 mA
